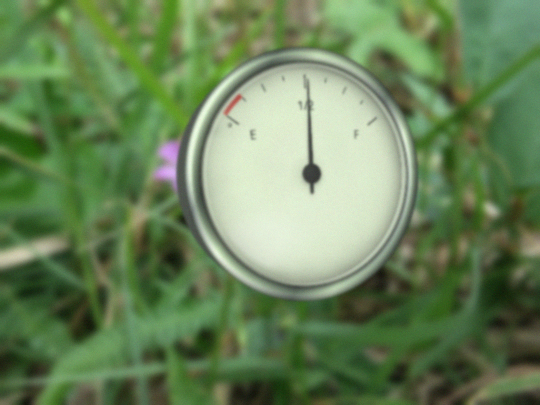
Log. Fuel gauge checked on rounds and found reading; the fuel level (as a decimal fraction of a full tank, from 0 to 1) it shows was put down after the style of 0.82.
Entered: 0.5
